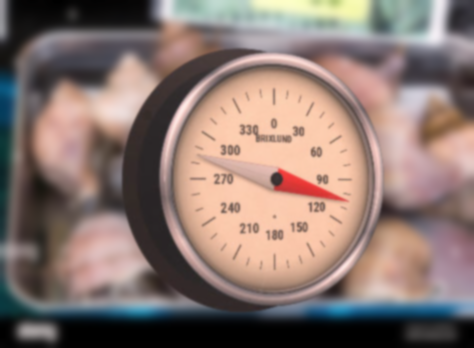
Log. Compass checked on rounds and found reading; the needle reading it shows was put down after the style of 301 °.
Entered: 105 °
